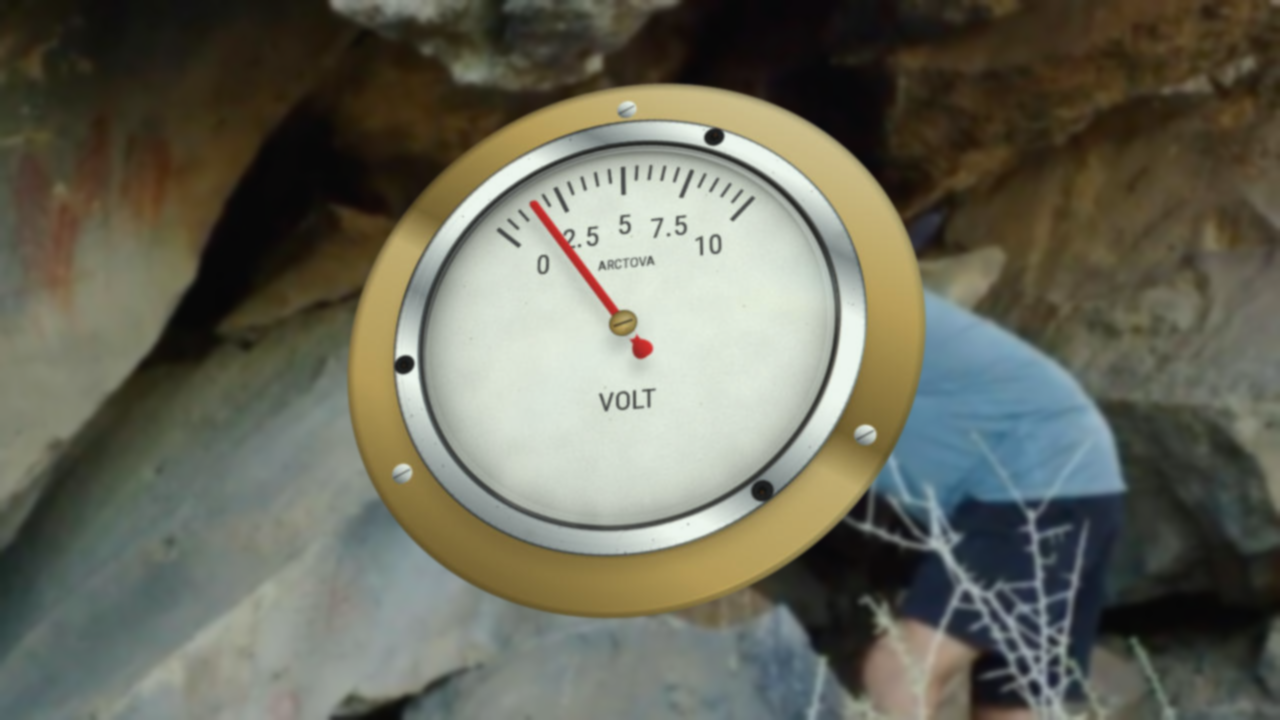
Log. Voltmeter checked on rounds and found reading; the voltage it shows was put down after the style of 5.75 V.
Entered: 1.5 V
